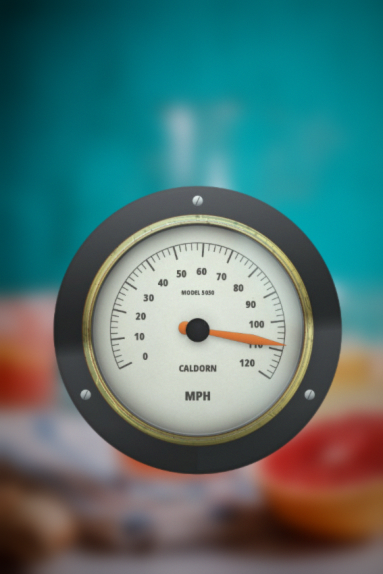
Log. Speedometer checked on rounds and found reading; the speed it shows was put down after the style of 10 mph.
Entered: 108 mph
